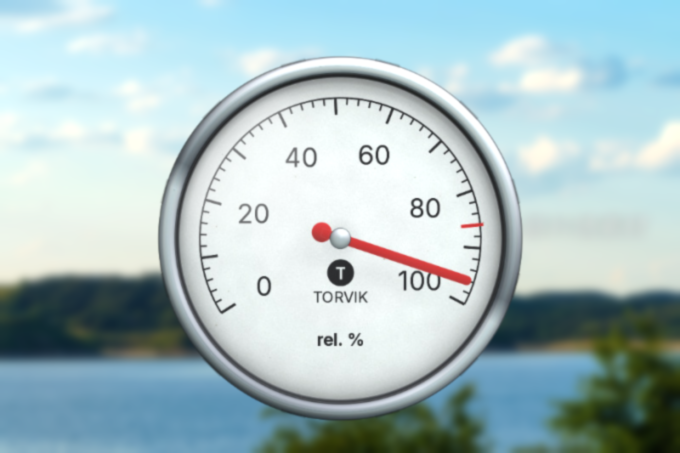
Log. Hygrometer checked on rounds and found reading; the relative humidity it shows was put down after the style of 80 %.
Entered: 96 %
